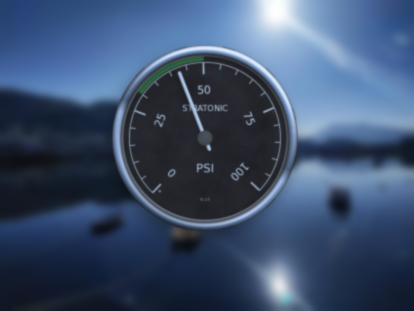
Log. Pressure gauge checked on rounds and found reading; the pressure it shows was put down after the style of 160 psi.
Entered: 42.5 psi
